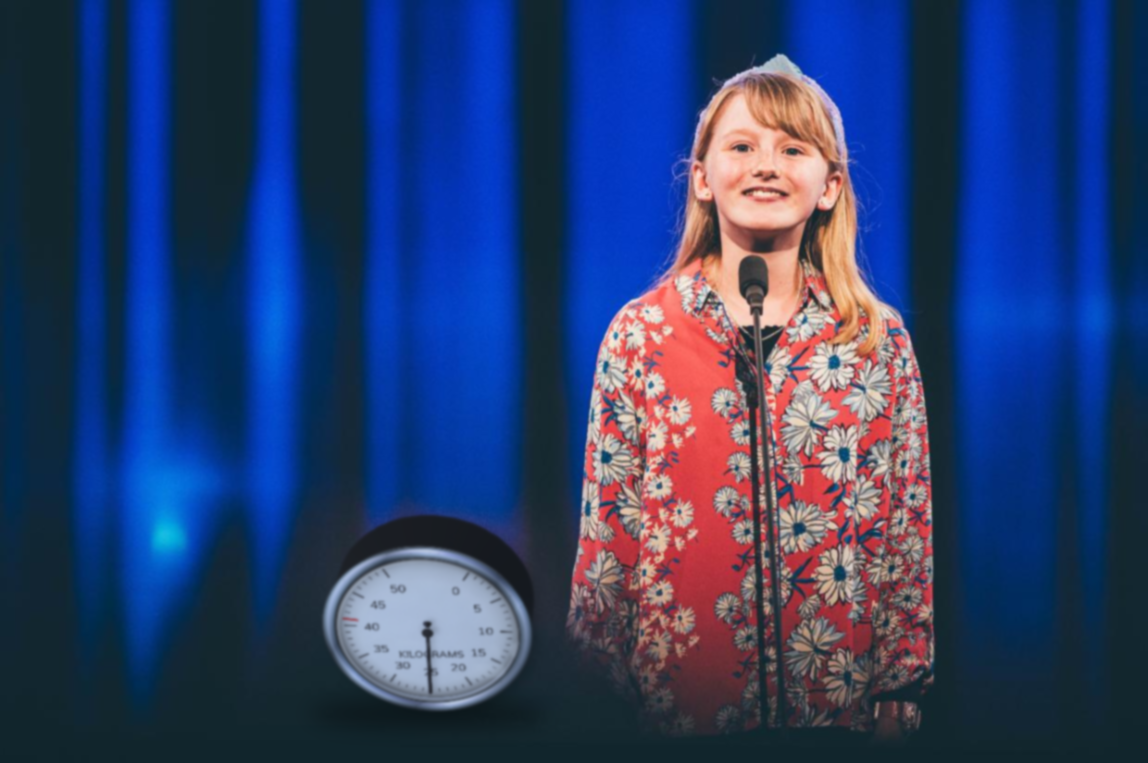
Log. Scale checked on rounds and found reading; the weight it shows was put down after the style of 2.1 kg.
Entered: 25 kg
